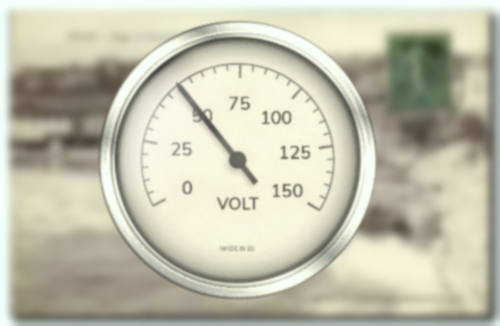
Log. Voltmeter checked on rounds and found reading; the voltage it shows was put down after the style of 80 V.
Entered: 50 V
